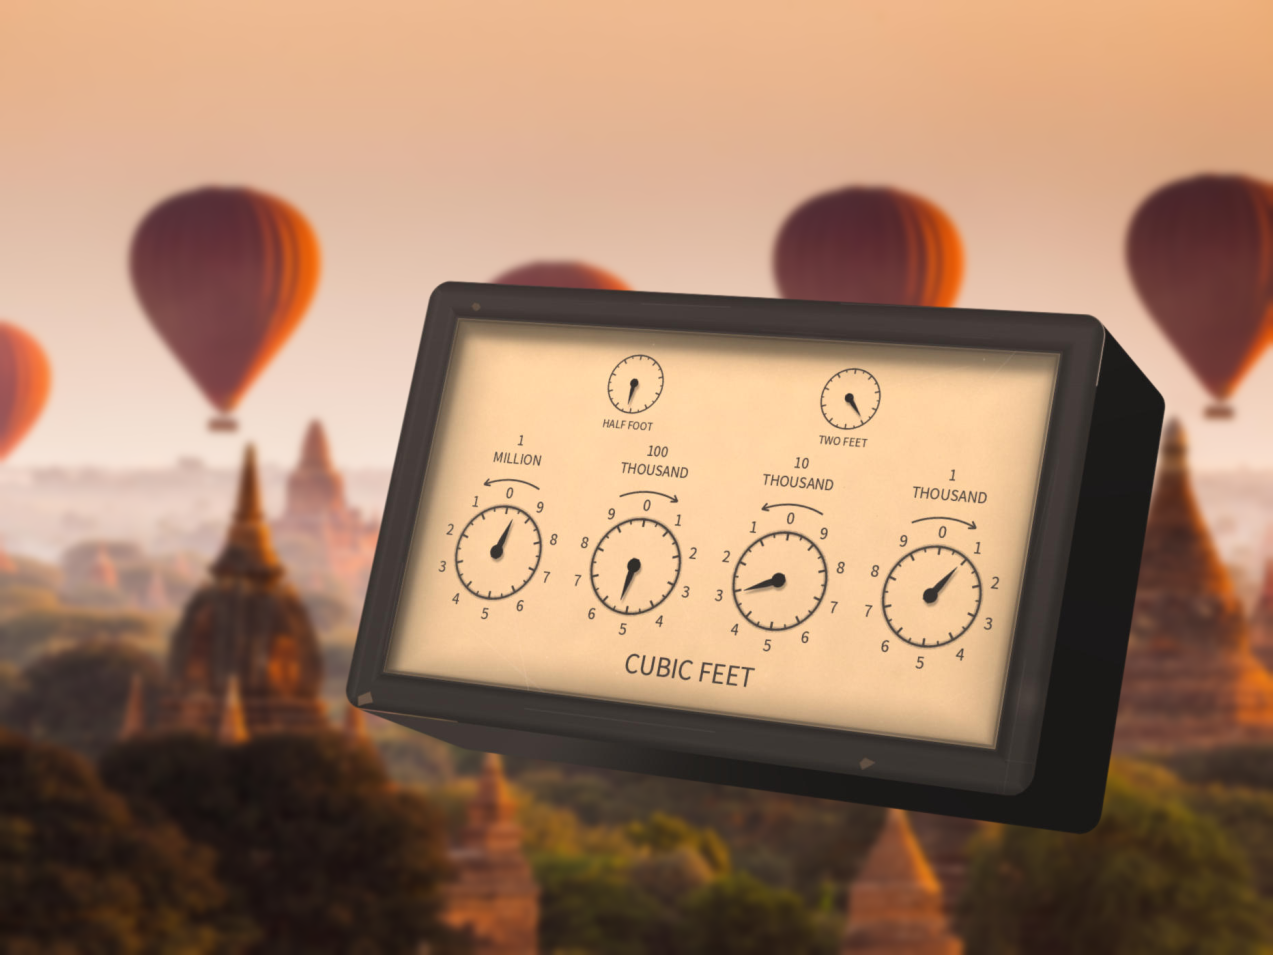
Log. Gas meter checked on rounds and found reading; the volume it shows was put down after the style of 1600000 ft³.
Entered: 953100 ft³
